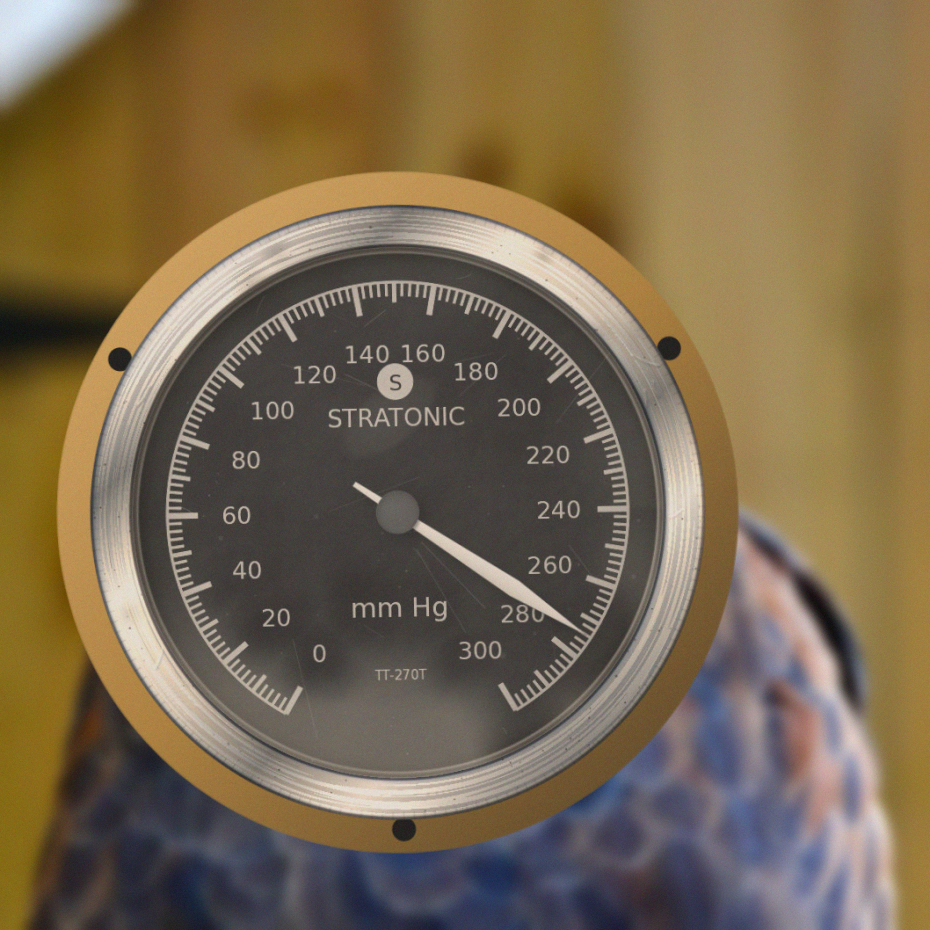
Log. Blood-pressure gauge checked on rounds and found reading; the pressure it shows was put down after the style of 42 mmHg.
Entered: 274 mmHg
